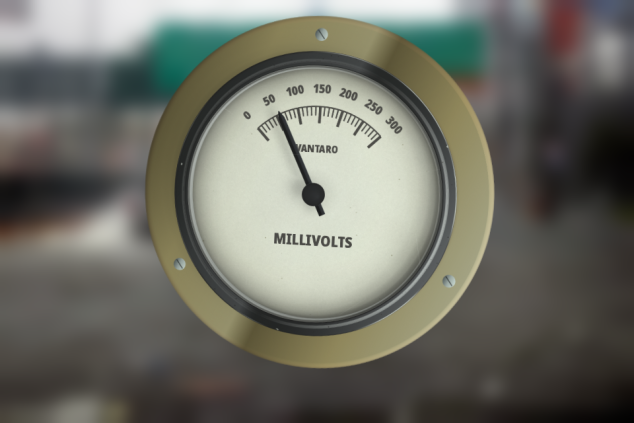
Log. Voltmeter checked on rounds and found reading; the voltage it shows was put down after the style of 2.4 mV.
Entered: 60 mV
